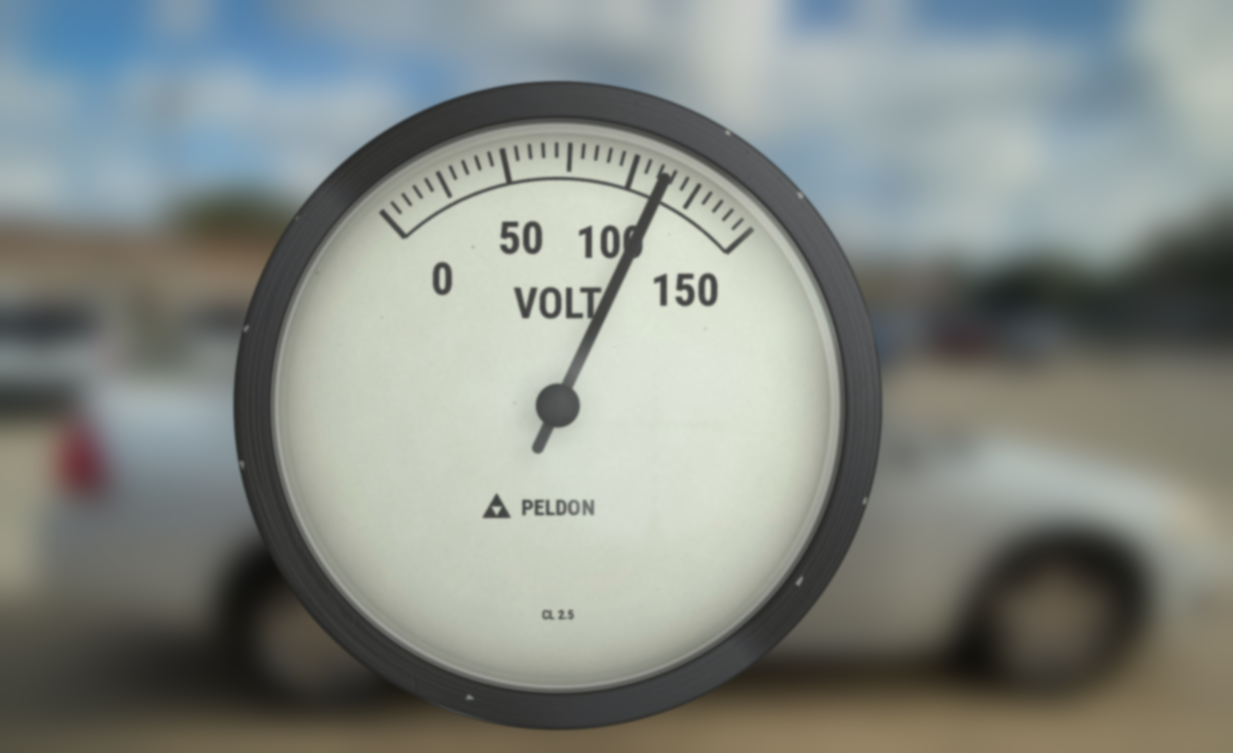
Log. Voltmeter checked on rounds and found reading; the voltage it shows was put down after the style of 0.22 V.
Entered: 112.5 V
